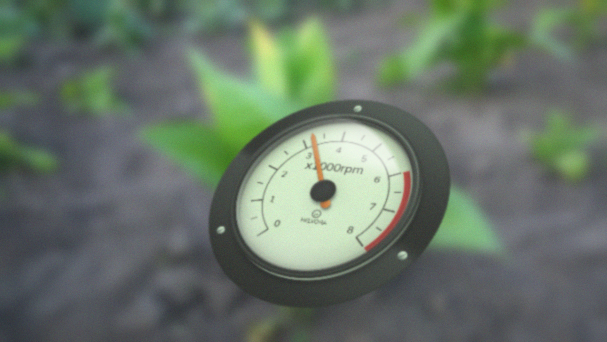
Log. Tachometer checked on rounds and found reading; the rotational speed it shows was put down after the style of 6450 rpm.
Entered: 3250 rpm
